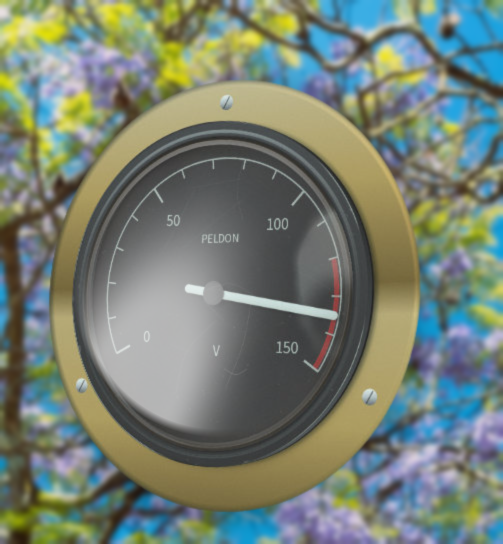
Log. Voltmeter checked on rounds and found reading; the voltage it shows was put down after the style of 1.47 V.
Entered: 135 V
